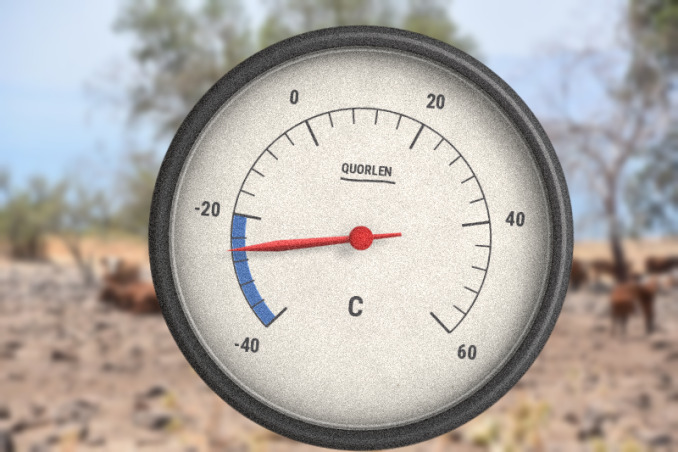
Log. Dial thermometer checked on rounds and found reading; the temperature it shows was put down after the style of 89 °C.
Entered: -26 °C
